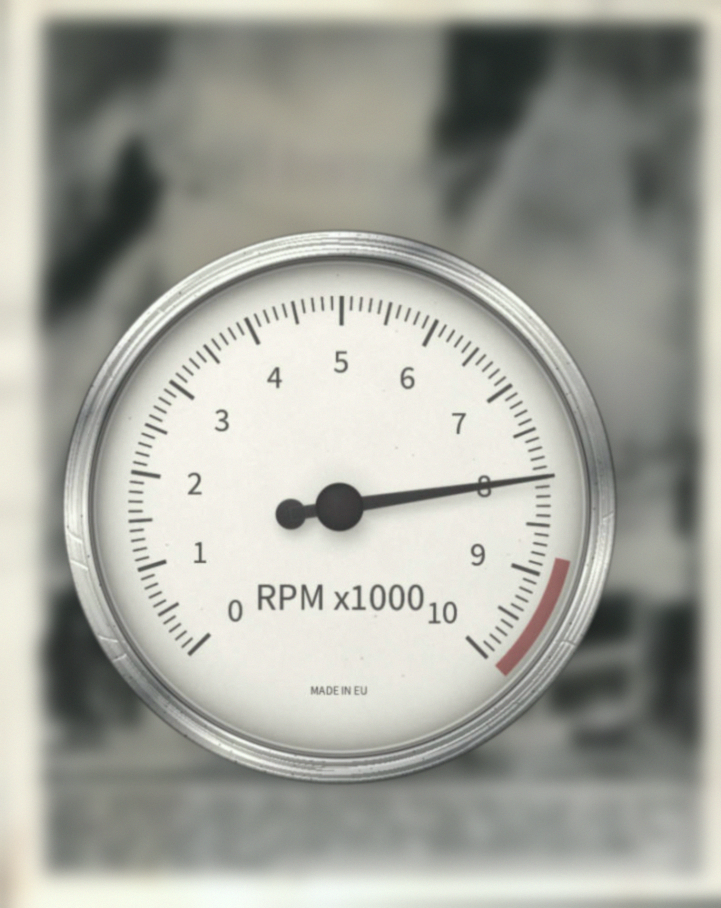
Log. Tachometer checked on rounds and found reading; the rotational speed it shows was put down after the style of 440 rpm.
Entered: 8000 rpm
